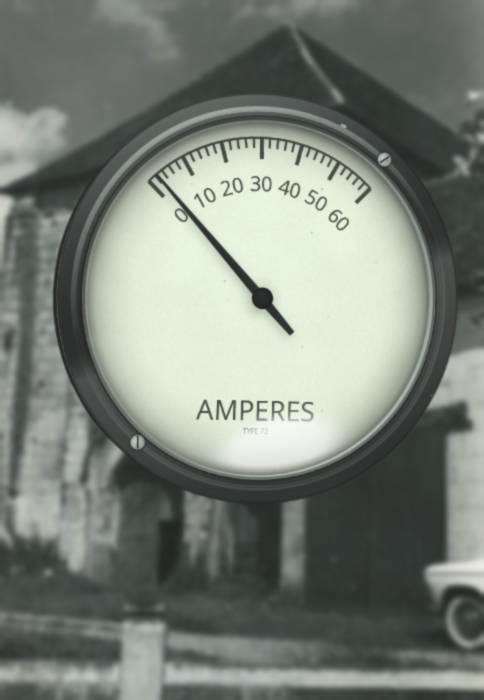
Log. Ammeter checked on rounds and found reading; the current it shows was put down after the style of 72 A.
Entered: 2 A
